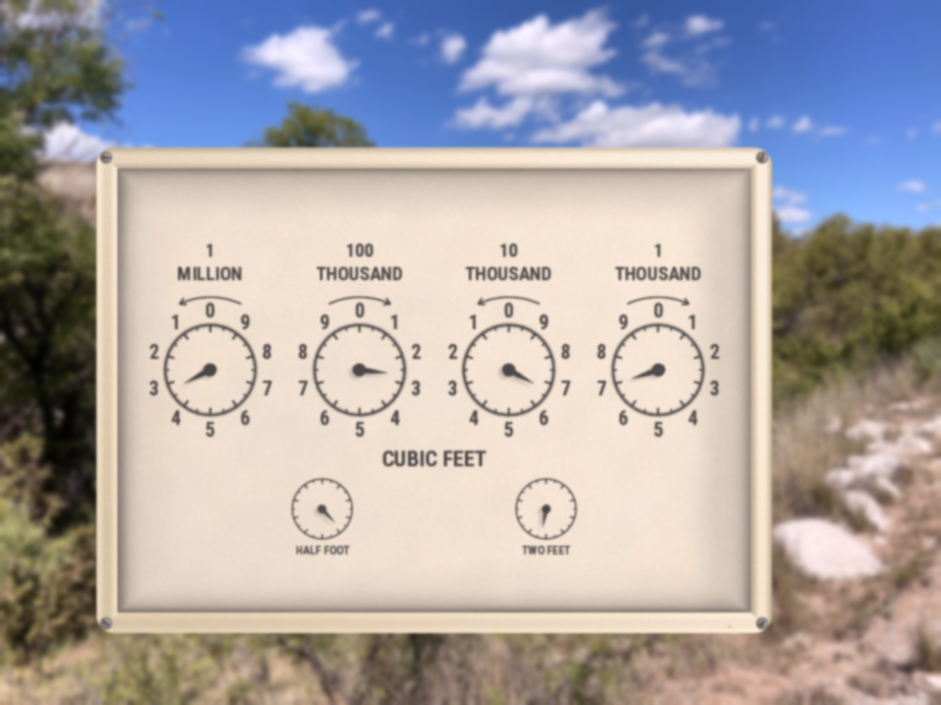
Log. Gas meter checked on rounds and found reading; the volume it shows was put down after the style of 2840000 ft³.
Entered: 326700 ft³
